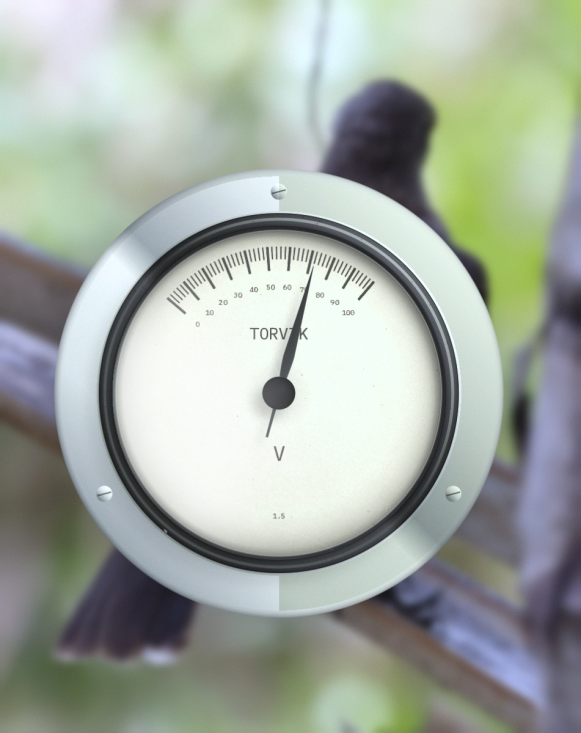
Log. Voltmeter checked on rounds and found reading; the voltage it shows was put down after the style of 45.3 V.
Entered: 72 V
